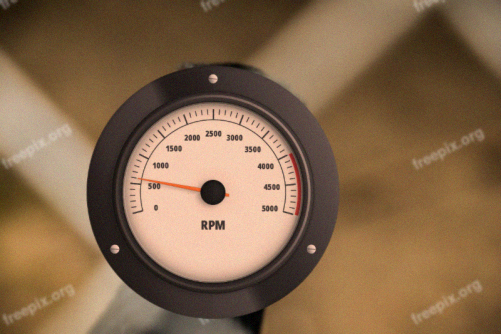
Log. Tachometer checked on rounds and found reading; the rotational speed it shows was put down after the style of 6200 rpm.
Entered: 600 rpm
